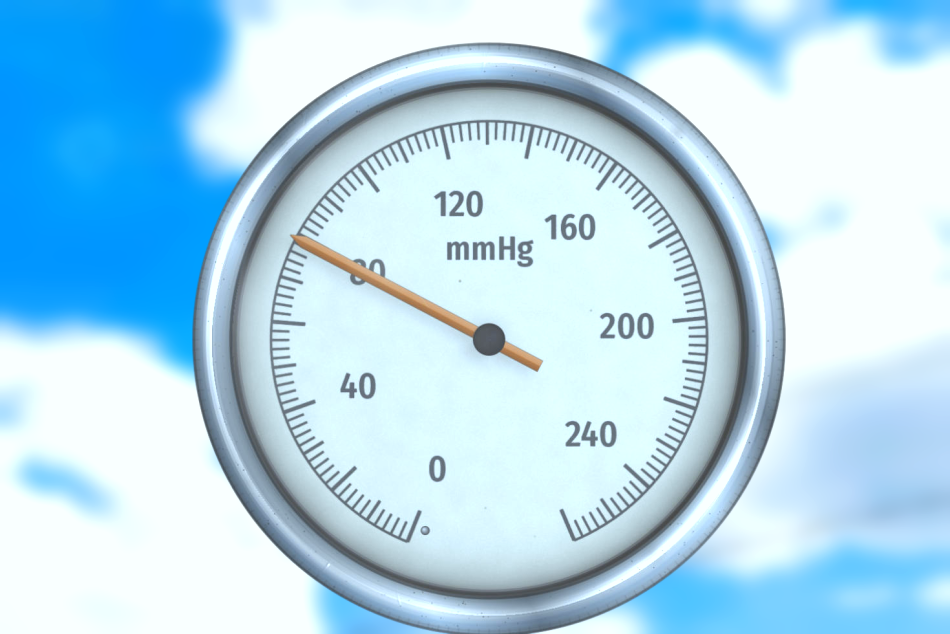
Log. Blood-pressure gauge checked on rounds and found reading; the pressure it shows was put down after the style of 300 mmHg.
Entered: 79 mmHg
